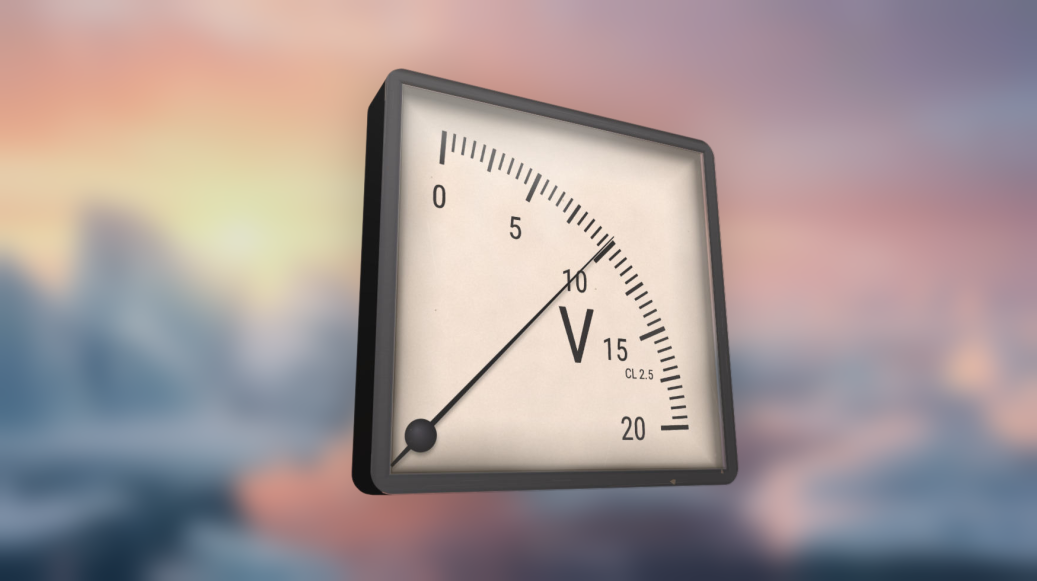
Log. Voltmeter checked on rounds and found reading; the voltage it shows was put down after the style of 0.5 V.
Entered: 9.75 V
